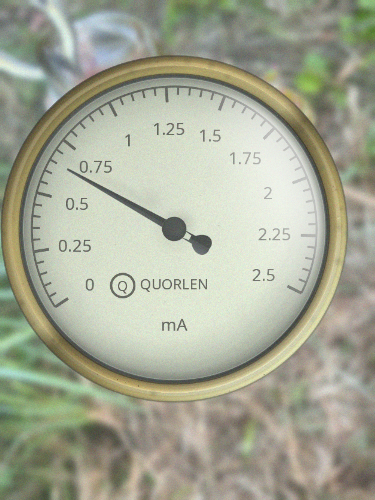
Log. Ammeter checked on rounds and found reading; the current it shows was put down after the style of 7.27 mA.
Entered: 0.65 mA
